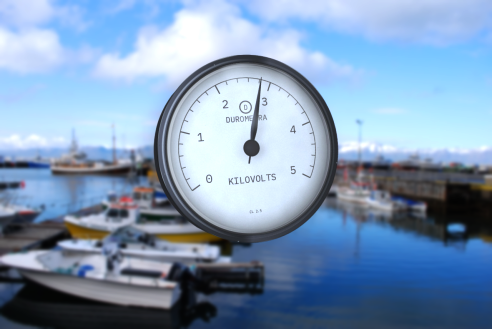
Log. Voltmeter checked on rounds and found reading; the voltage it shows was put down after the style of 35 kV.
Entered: 2.8 kV
